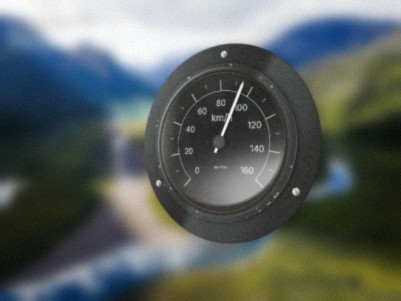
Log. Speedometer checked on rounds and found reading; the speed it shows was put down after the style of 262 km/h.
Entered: 95 km/h
